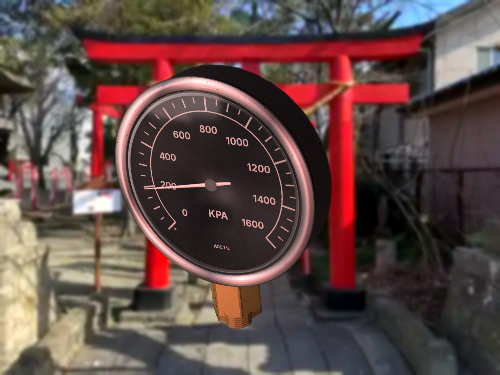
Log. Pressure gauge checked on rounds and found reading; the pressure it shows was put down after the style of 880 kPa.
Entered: 200 kPa
